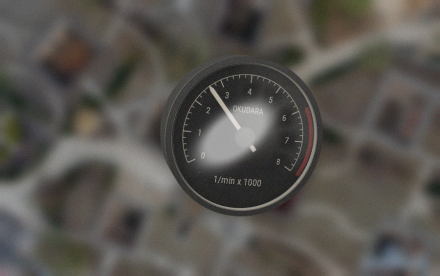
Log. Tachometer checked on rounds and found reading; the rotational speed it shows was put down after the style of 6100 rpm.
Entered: 2600 rpm
